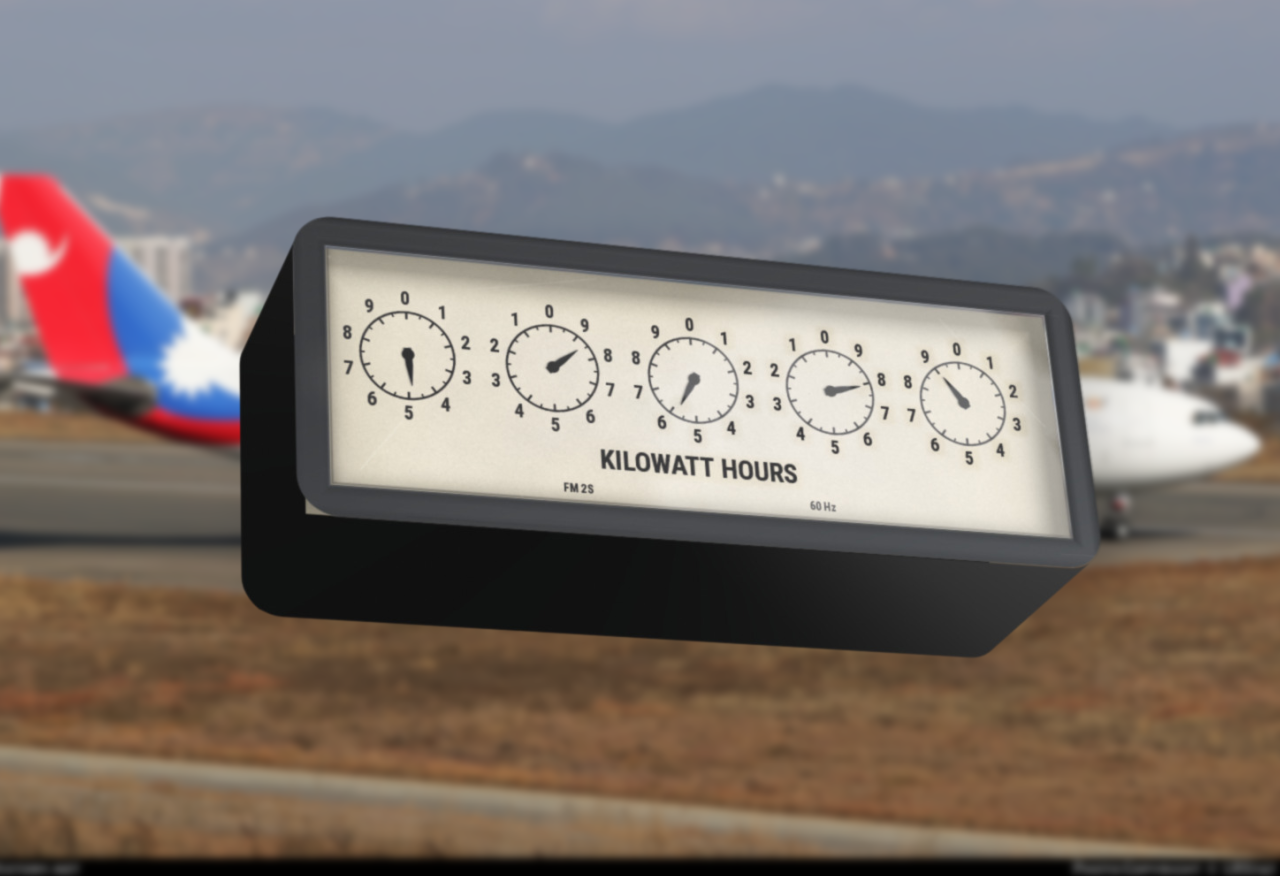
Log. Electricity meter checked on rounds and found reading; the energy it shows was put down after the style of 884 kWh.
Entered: 48579 kWh
